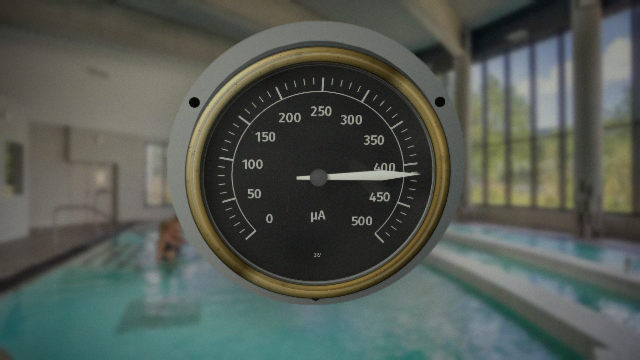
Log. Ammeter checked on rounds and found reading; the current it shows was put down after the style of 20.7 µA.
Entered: 410 µA
